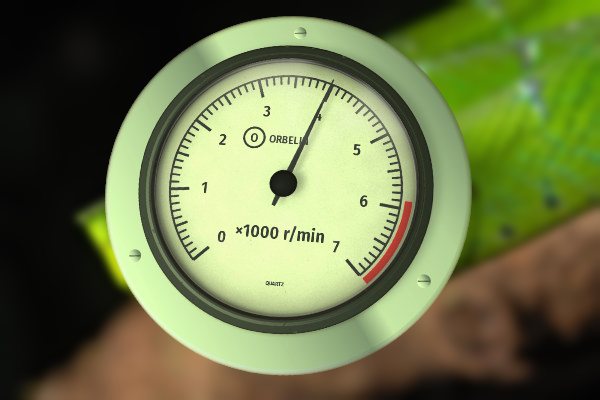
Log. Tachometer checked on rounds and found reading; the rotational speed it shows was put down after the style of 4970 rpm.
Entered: 4000 rpm
